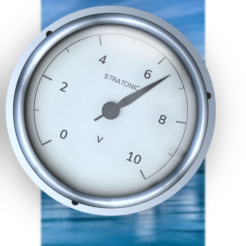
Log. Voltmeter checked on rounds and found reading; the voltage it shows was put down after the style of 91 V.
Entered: 6.5 V
